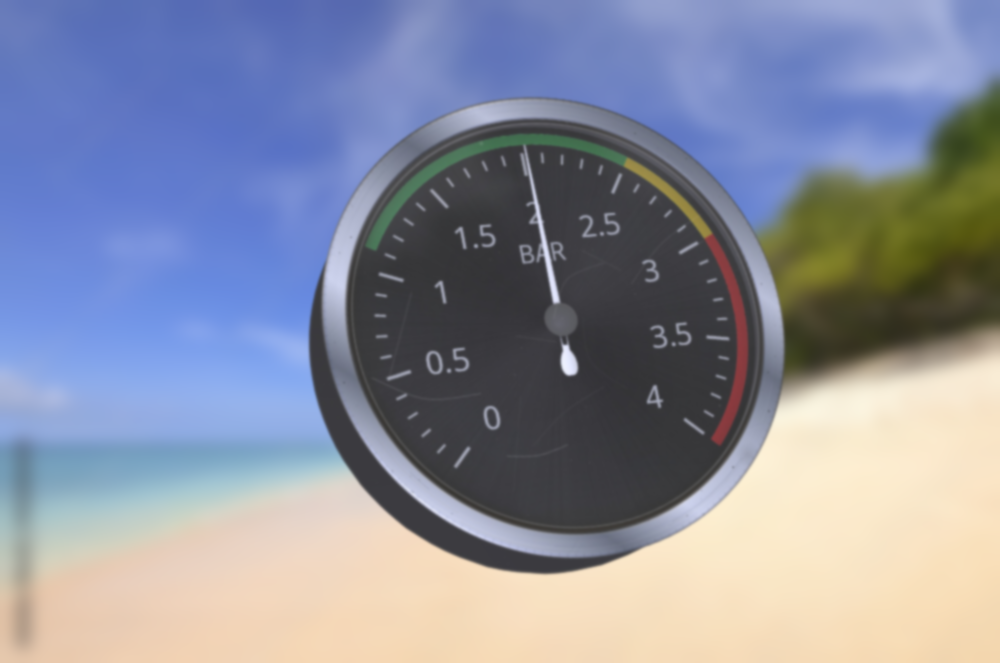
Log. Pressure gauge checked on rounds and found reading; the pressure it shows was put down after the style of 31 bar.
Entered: 2 bar
